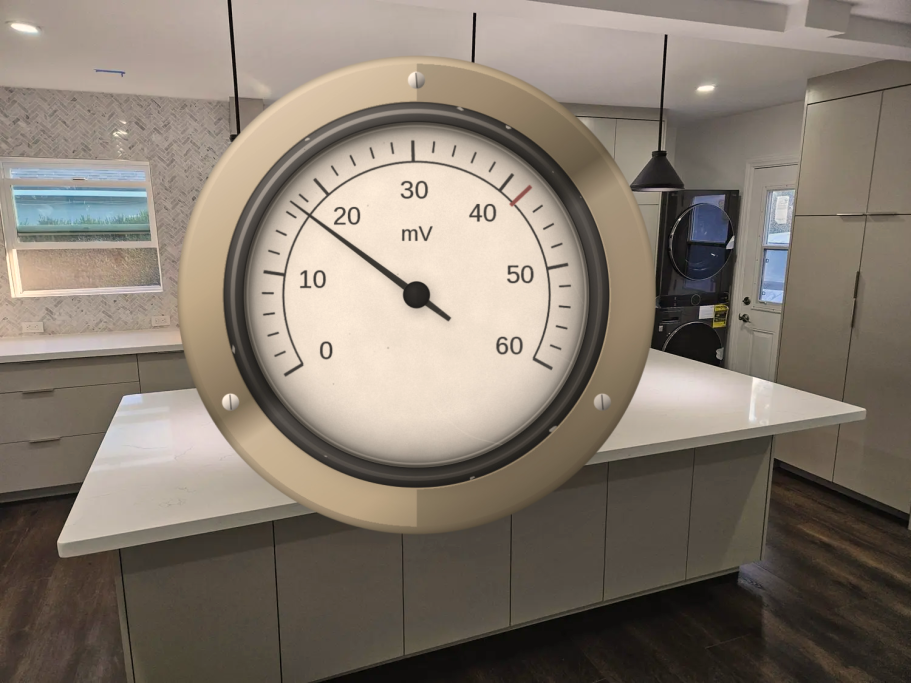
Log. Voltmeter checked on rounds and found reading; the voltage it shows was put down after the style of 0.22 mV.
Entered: 17 mV
